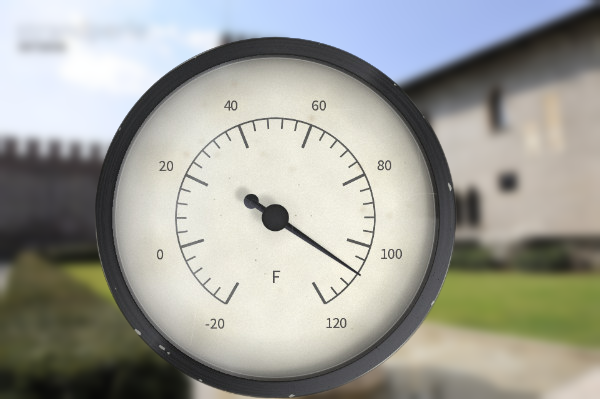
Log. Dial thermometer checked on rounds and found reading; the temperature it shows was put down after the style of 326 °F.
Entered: 108 °F
